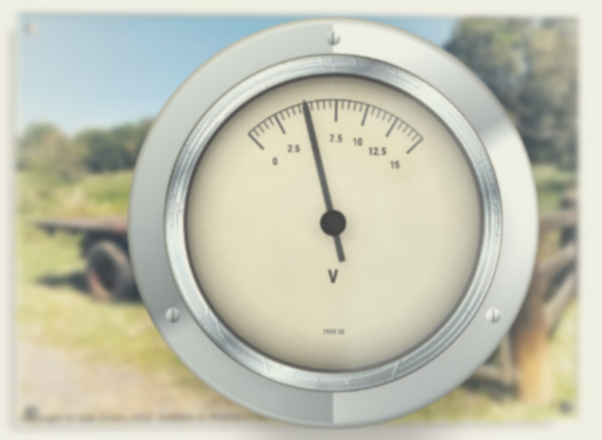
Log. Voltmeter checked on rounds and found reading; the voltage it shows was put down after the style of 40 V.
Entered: 5 V
